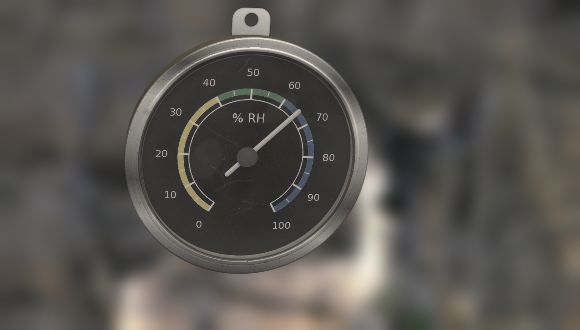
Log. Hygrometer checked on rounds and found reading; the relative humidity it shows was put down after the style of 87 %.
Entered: 65 %
